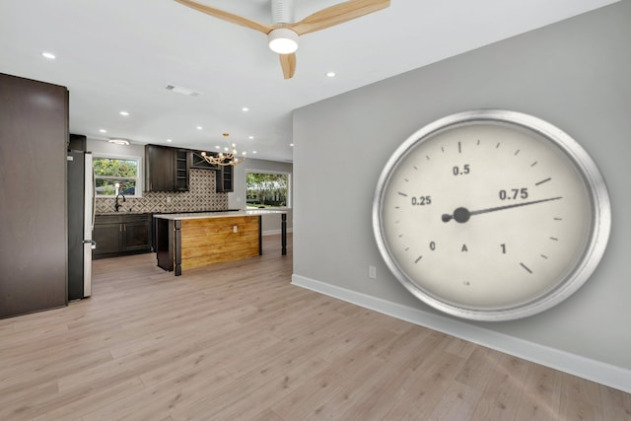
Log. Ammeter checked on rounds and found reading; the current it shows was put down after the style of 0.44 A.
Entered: 0.8 A
